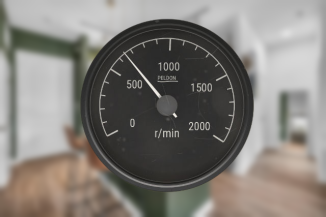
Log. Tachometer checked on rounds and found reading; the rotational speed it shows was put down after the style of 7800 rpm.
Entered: 650 rpm
